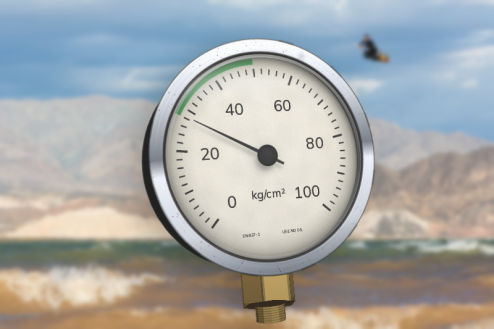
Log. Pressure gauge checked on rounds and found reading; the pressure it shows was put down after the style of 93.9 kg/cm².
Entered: 28 kg/cm²
